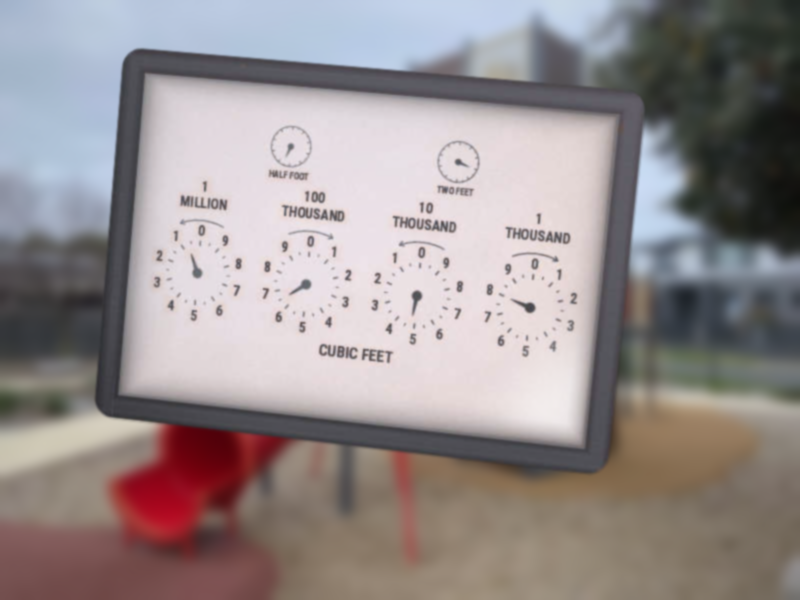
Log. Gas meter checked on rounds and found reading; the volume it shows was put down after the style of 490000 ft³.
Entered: 64800 ft³
